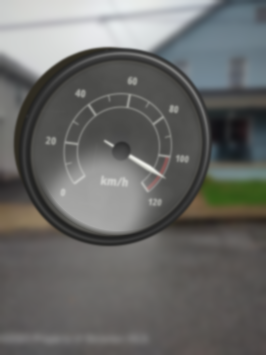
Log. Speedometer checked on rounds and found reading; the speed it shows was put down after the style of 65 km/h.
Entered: 110 km/h
